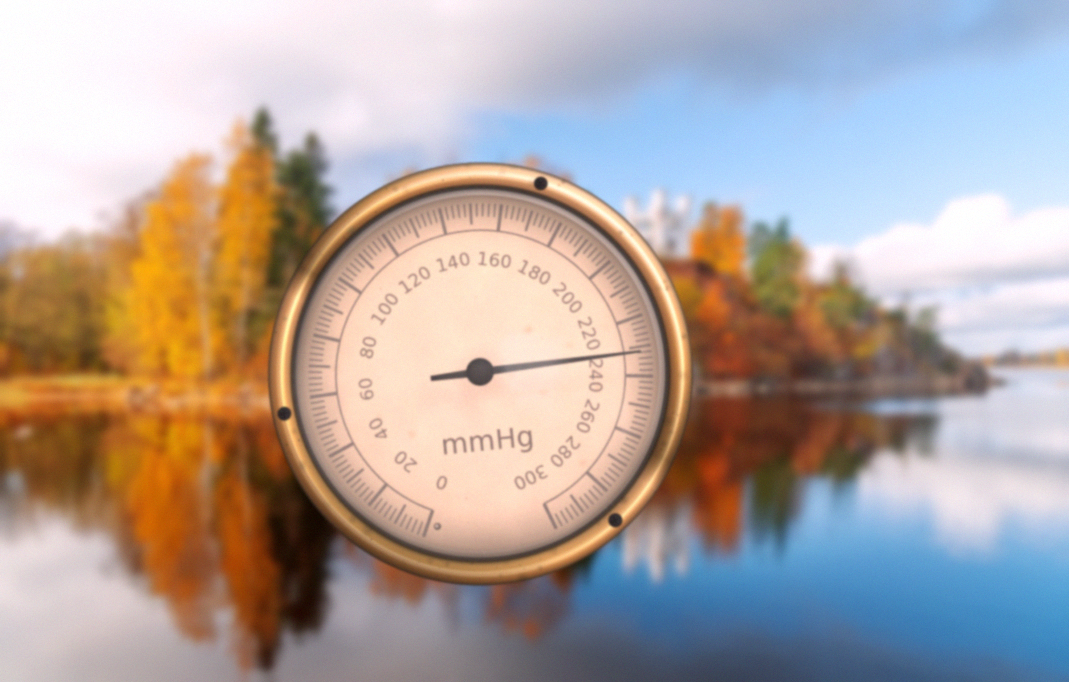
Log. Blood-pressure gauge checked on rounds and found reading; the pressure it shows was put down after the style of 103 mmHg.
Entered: 232 mmHg
